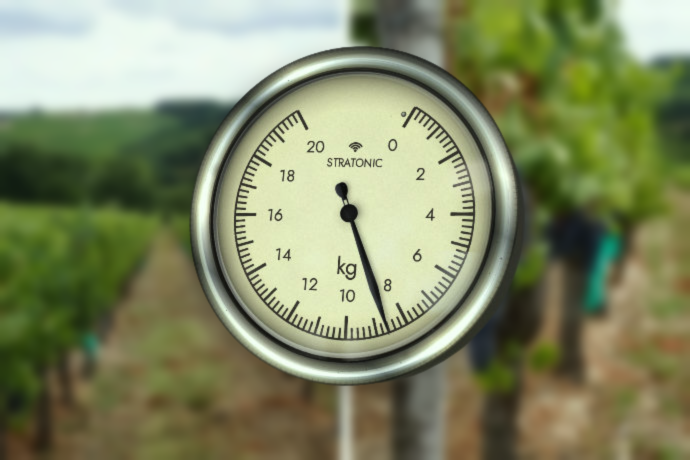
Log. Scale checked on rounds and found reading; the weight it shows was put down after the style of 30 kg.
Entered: 8.6 kg
